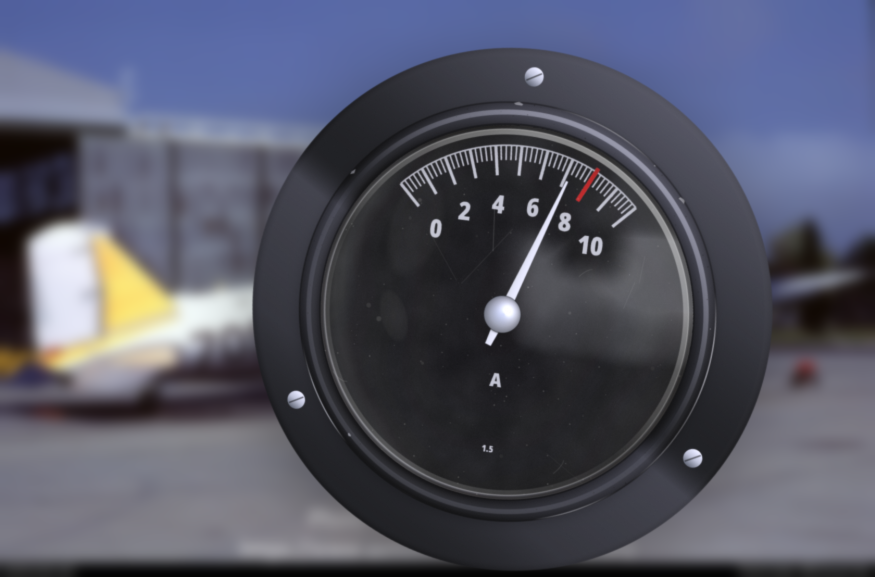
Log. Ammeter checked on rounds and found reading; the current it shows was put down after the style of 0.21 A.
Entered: 7.2 A
